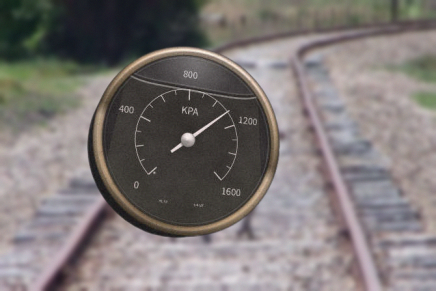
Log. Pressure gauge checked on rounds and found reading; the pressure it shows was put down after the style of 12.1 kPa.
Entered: 1100 kPa
